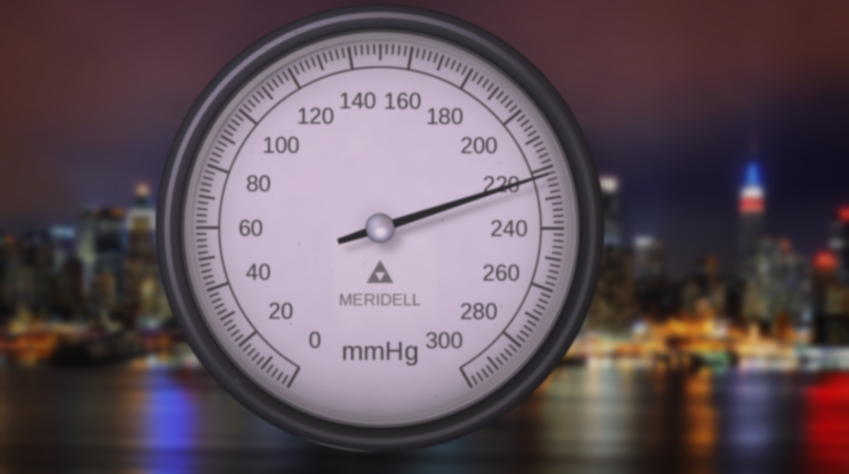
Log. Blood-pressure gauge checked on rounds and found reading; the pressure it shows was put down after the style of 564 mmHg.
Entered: 222 mmHg
